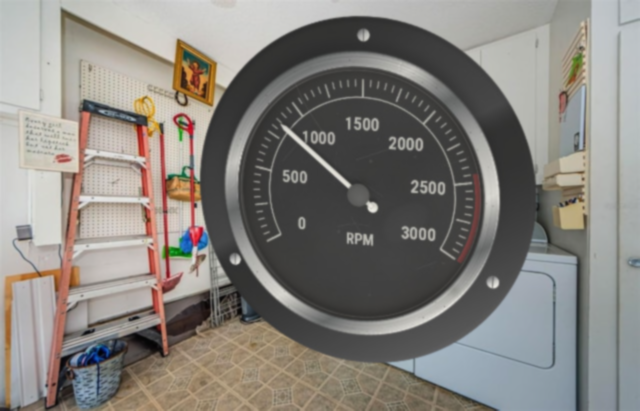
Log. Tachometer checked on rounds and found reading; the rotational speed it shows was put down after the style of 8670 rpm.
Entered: 850 rpm
